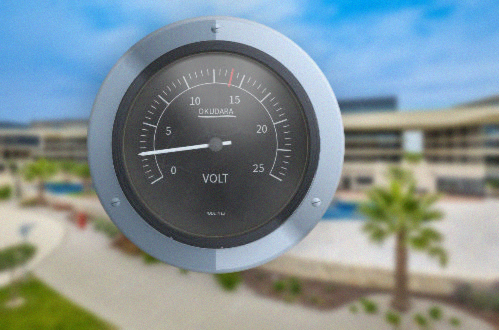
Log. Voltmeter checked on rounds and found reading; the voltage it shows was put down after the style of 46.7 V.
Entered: 2.5 V
